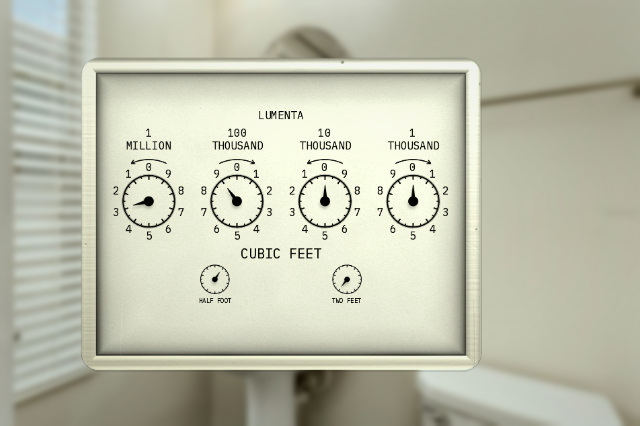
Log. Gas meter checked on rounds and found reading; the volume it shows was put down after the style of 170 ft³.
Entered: 290000 ft³
